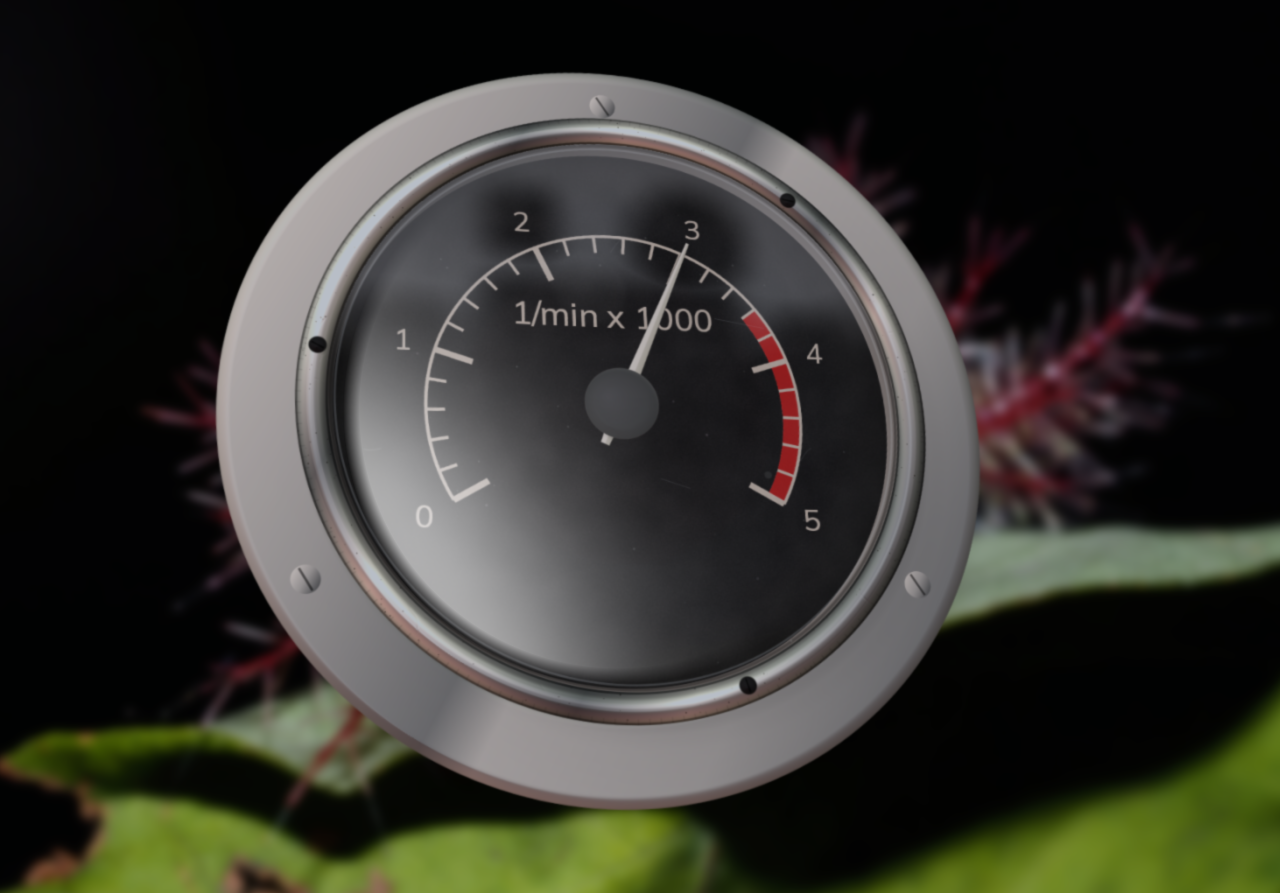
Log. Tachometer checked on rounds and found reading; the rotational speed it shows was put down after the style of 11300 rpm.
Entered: 3000 rpm
